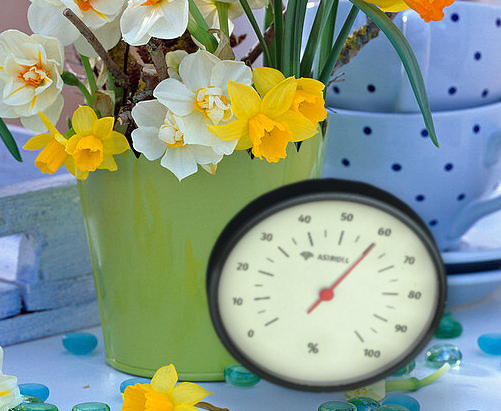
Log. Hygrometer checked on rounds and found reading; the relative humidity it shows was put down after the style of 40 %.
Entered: 60 %
